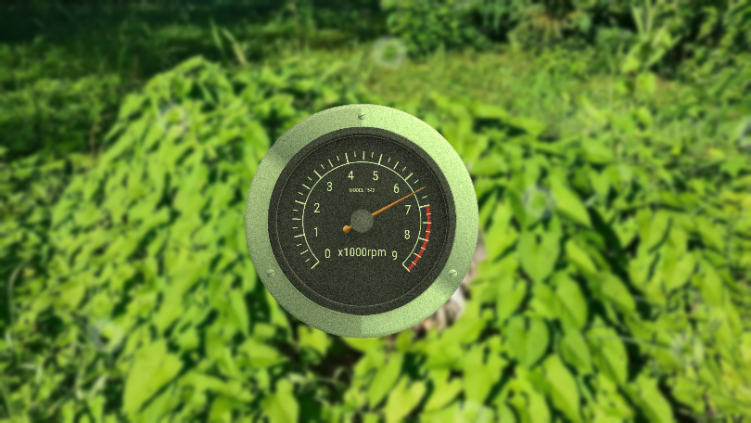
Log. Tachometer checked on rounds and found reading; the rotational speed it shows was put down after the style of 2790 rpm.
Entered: 6500 rpm
